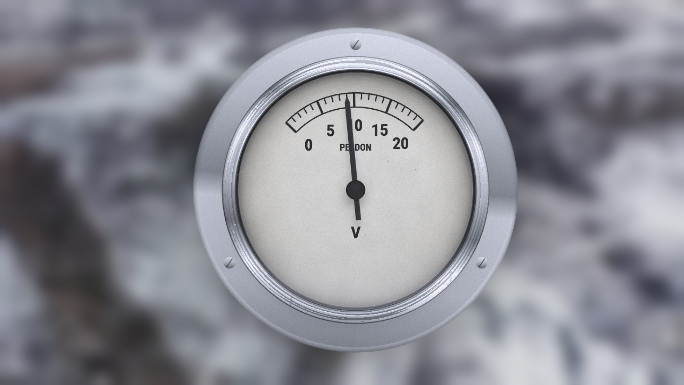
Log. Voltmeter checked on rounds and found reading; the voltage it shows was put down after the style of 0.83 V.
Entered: 9 V
